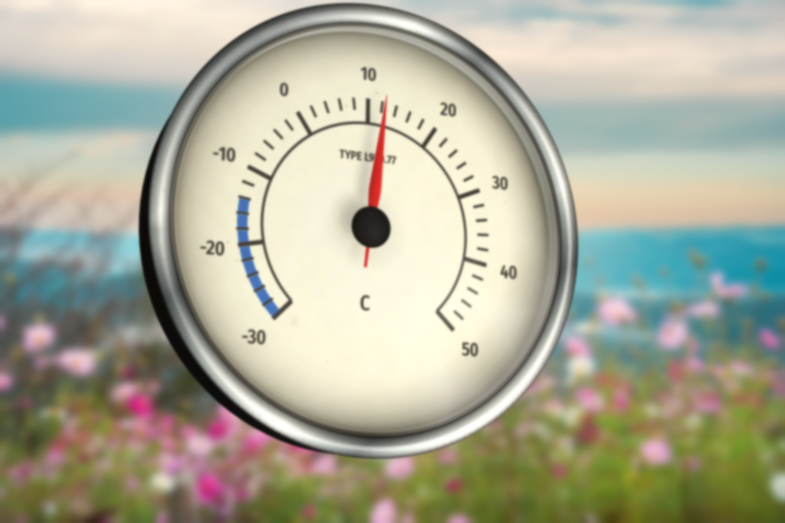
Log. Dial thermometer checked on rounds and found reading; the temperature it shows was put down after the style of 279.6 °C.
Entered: 12 °C
